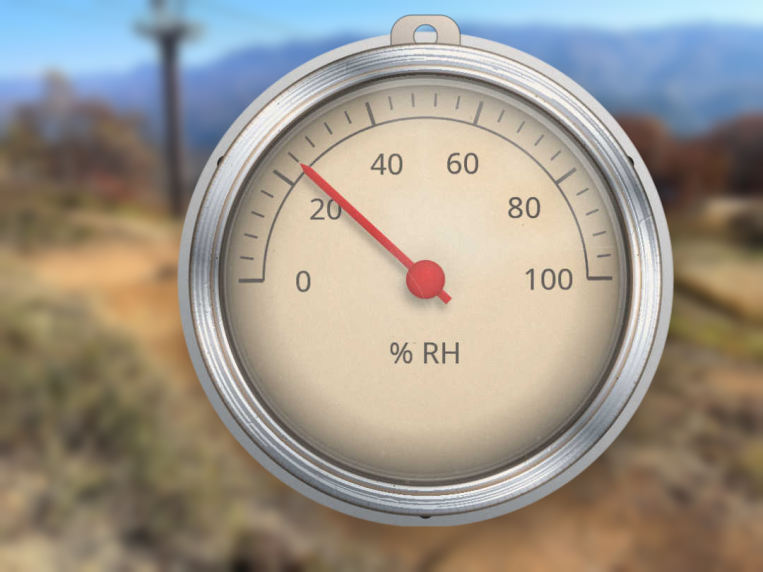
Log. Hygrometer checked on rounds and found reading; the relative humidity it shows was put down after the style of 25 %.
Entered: 24 %
